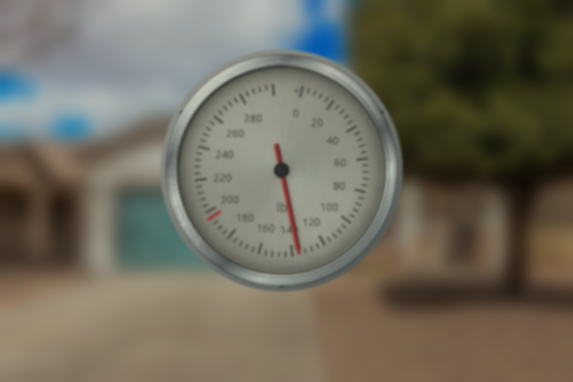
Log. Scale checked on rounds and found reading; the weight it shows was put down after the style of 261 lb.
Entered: 136 lb
